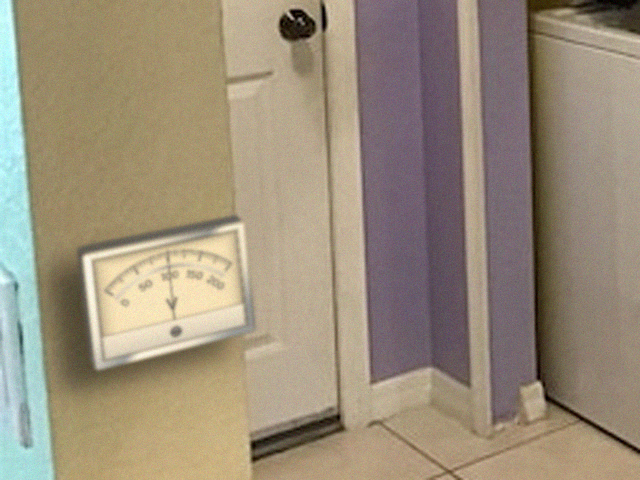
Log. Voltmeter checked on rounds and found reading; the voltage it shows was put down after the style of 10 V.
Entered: 100 V
